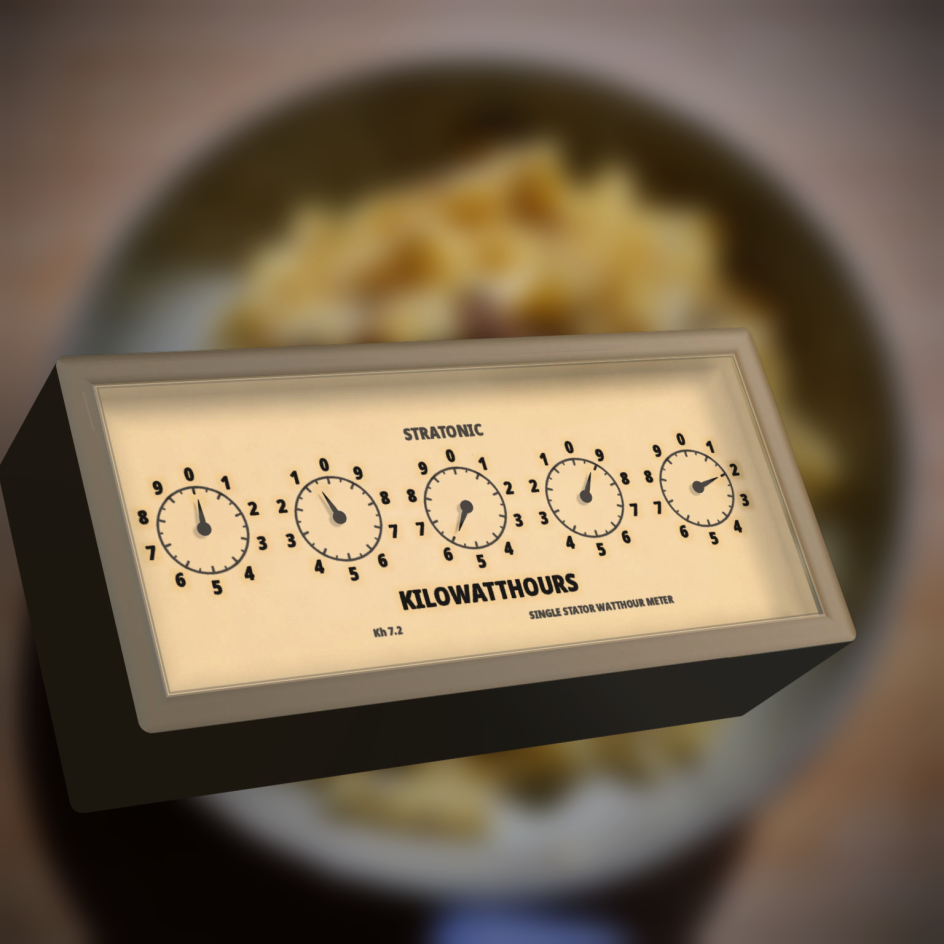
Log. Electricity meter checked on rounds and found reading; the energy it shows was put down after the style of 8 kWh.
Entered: 592 kWh
